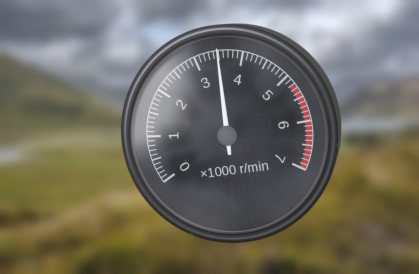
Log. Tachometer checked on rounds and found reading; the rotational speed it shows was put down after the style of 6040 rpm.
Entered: 3500 rpm
